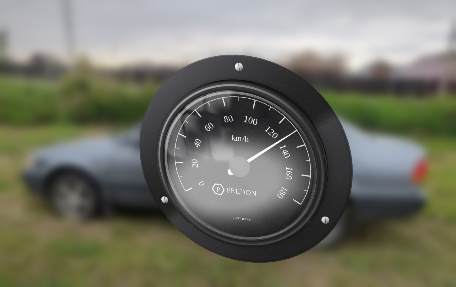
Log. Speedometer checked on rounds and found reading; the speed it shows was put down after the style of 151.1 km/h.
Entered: 130 km/h
